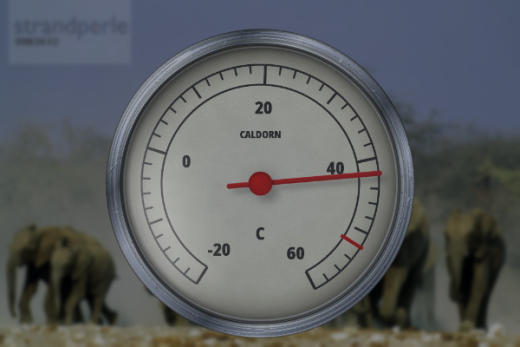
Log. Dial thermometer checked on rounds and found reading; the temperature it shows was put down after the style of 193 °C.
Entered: 42 °C
